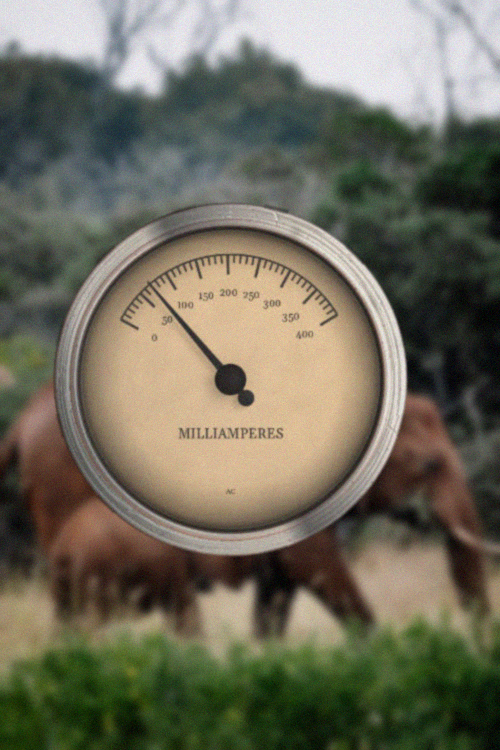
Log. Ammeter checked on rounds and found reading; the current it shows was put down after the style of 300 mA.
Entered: 70 mA
